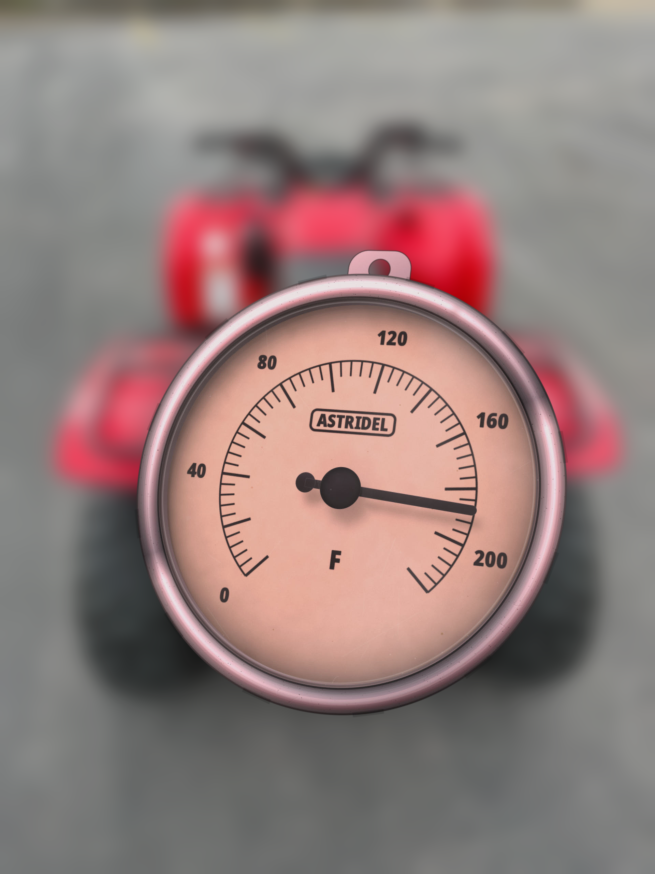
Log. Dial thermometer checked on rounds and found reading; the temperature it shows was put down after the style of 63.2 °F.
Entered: 188 °F
